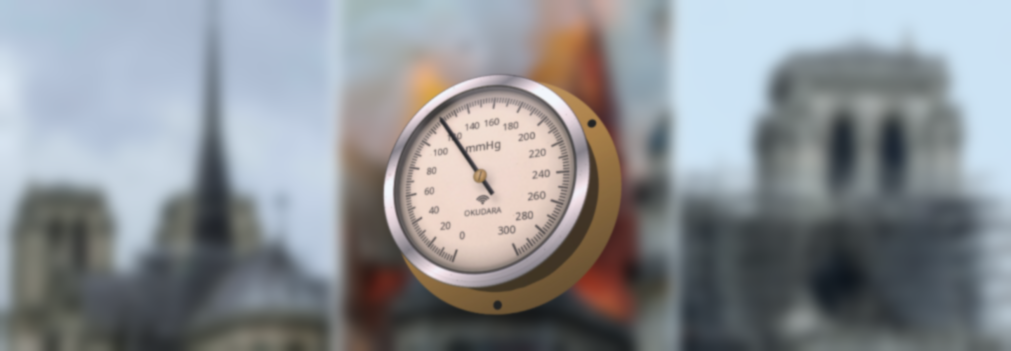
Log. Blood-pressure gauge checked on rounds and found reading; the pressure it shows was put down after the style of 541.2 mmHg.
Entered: 120 mmHg
